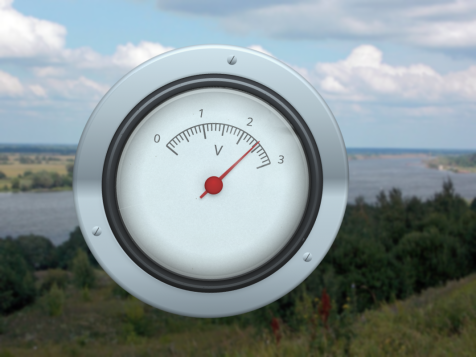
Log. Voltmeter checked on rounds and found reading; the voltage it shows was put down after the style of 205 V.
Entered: 2.4 V
